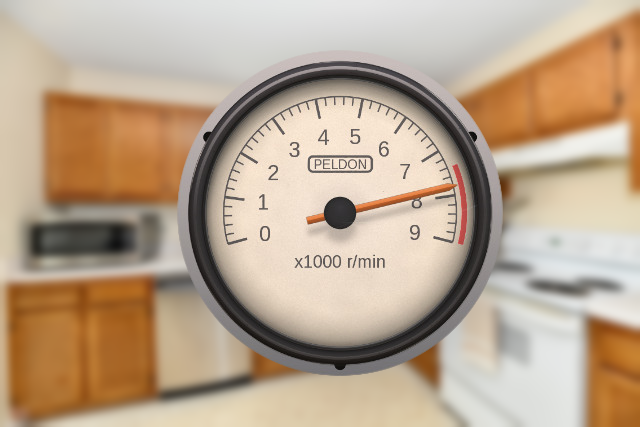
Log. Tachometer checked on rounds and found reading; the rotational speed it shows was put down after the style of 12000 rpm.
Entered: 7800 rpm
